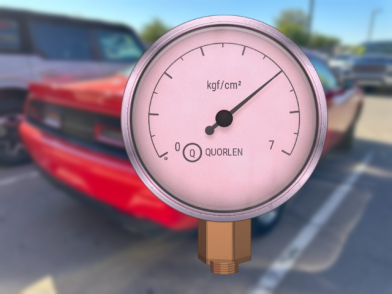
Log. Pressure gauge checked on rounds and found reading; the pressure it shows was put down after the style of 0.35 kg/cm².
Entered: 5 kg/cm²
